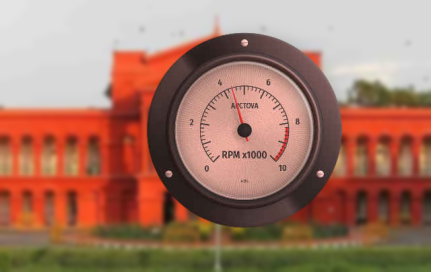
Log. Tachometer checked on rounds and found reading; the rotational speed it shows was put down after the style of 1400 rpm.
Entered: 4400 rpm
